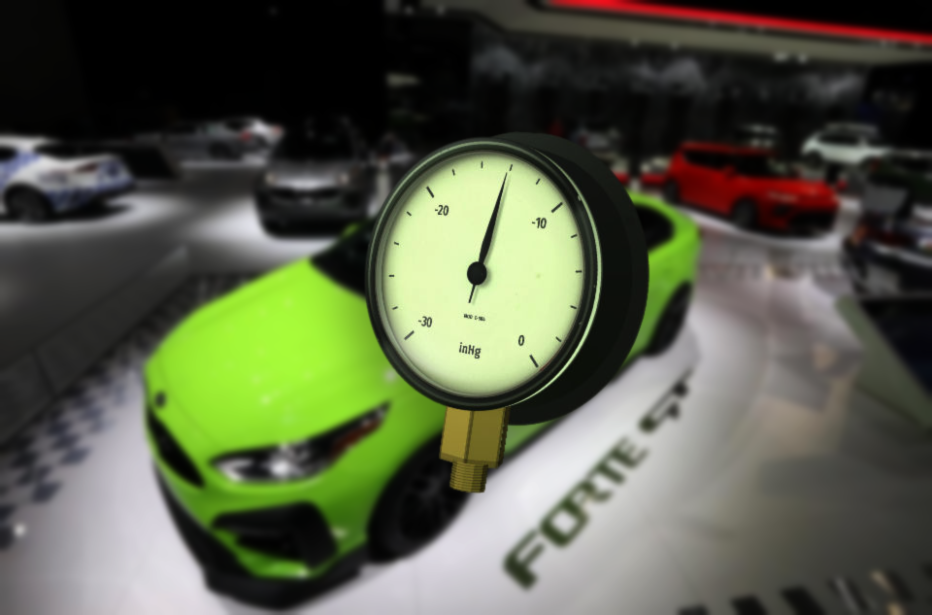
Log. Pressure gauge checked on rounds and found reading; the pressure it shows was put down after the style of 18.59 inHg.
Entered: -14 inHg
